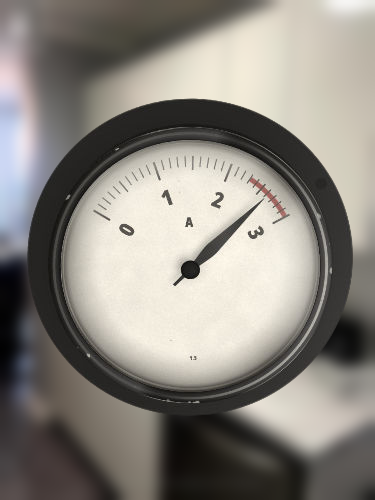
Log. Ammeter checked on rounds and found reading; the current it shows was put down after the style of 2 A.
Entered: 2.6 A
